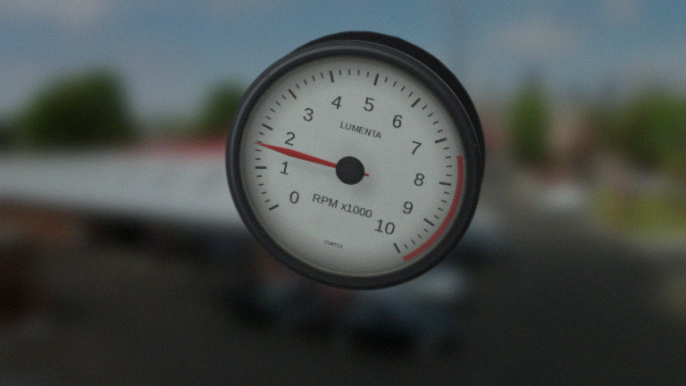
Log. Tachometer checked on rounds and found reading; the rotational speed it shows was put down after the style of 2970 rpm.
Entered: 1600 rpm
